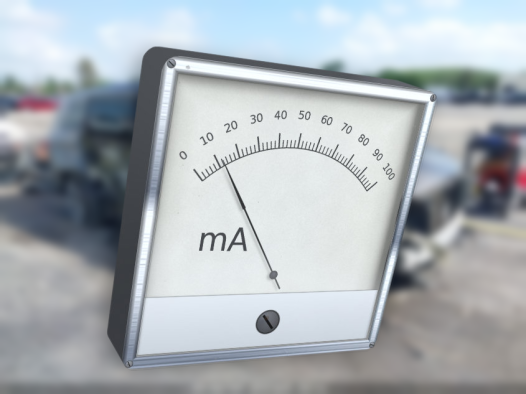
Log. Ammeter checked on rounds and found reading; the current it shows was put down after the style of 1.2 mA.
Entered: 12 mA
